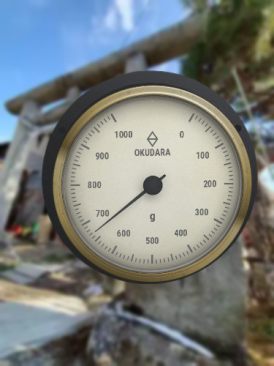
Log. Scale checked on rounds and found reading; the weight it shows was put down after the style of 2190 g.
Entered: 670 g
